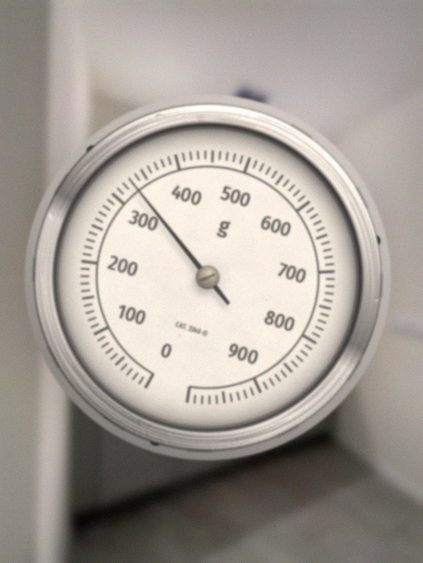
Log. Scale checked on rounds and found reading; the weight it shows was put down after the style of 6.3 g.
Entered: 330 g
